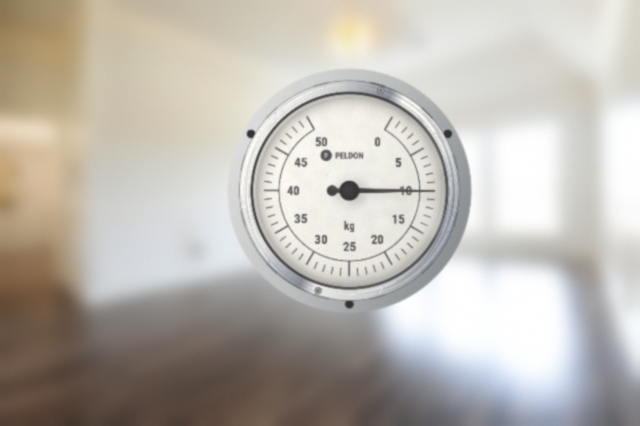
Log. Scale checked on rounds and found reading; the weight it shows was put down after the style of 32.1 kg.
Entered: 10 kg
